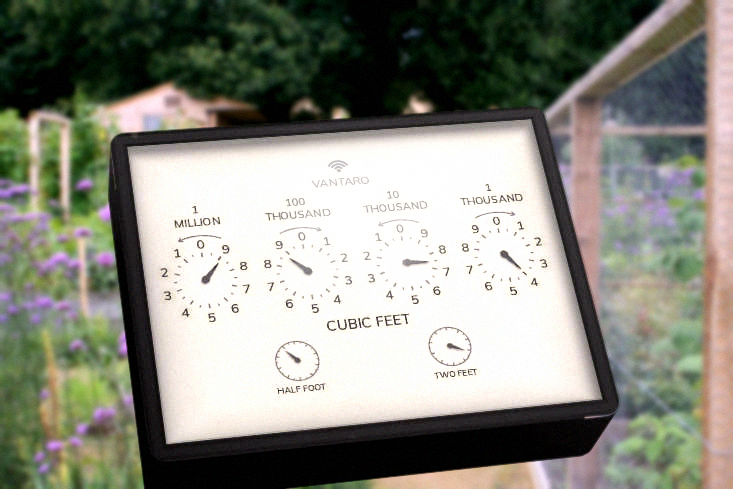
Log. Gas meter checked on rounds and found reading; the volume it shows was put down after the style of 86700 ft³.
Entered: 887400 ft³
